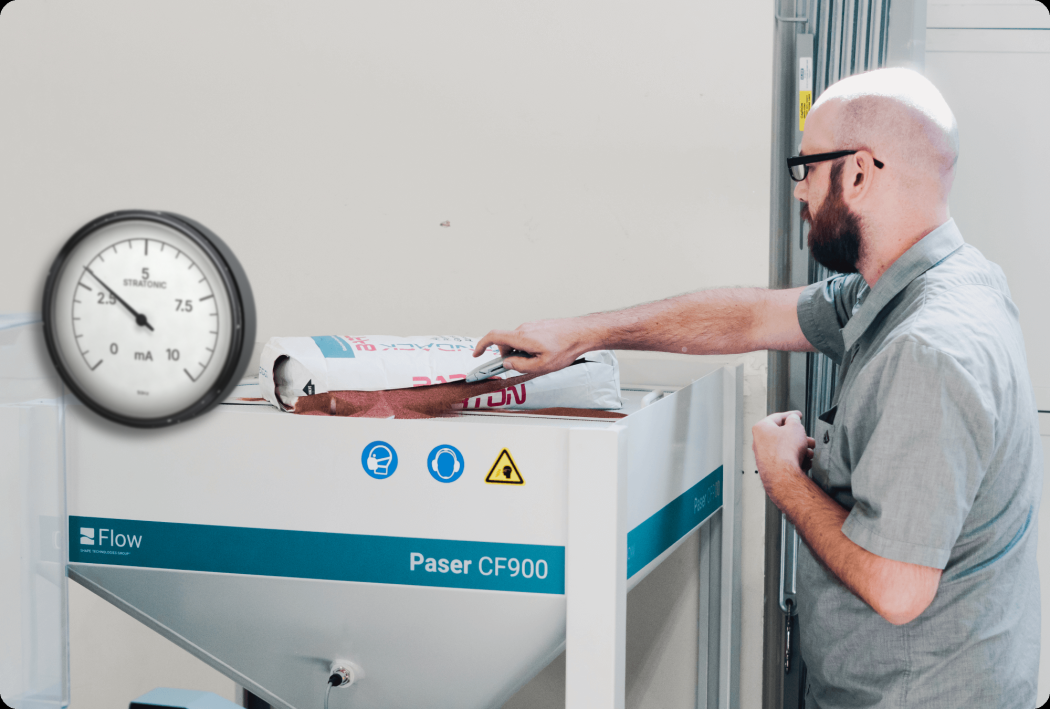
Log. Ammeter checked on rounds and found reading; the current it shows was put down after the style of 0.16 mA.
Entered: 3 mA
